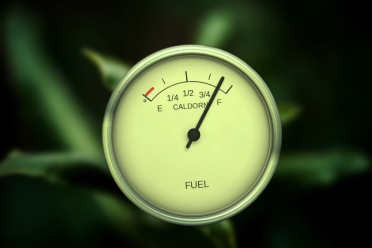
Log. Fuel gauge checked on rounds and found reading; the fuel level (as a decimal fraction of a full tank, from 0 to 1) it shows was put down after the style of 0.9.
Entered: 0.875
